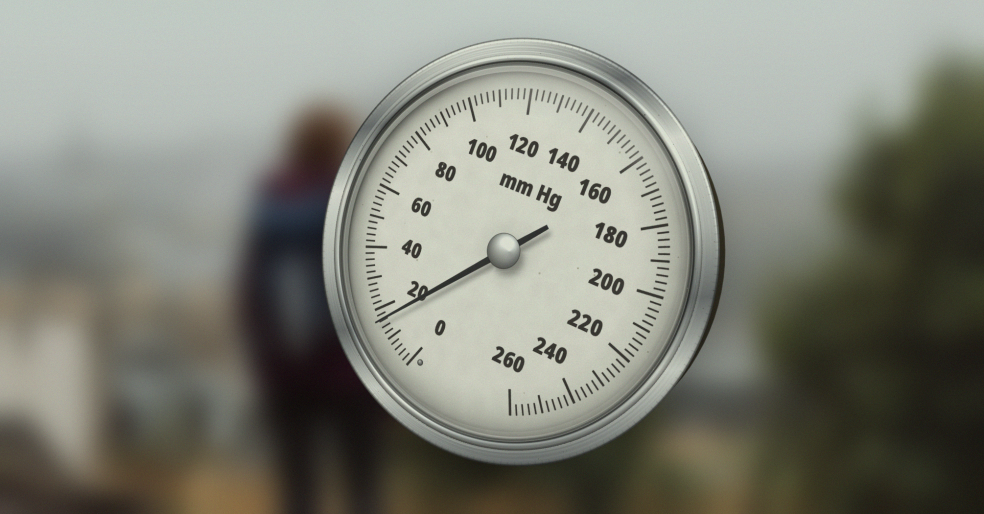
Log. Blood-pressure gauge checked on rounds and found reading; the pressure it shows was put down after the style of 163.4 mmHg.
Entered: 16 mmHg
